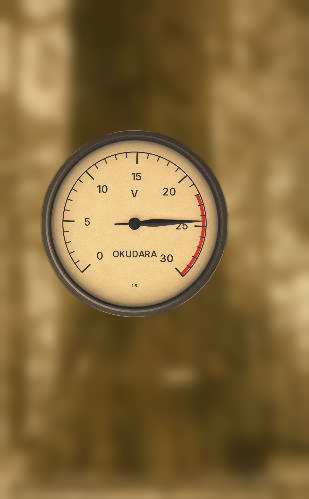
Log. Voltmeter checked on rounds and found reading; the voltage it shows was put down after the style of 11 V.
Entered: 24.5 V
